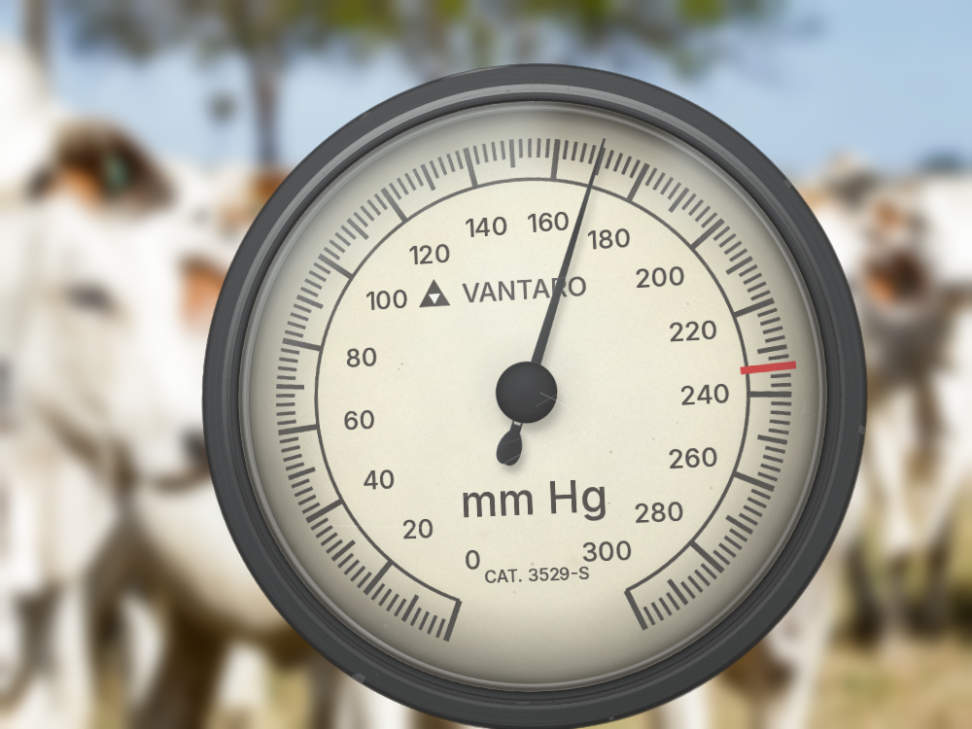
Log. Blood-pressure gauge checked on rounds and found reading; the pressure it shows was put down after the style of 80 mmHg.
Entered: 170 mmHg
